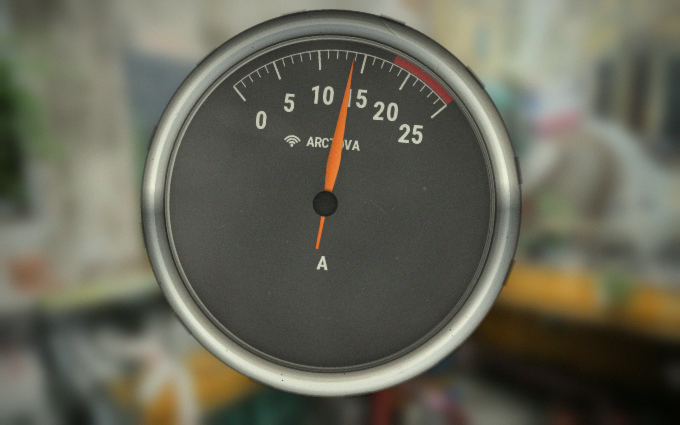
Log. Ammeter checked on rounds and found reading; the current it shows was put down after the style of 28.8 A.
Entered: 14 A
